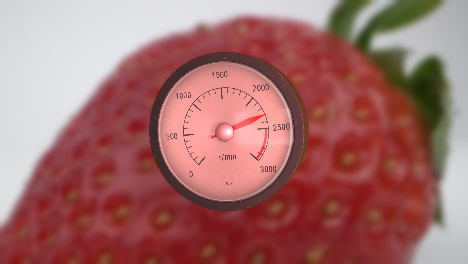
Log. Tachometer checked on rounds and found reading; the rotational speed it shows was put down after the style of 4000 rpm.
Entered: 2300 rpm
